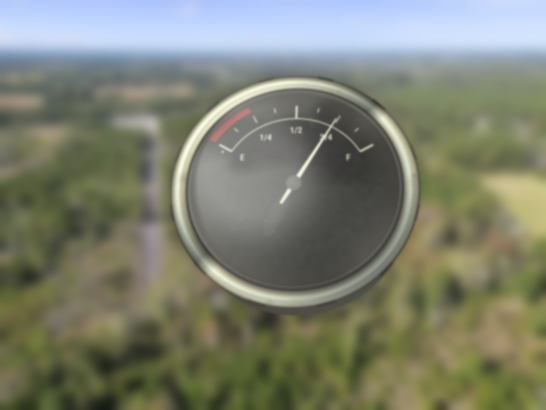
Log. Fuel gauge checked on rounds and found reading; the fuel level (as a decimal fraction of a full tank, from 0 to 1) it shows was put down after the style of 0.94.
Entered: 0.75
